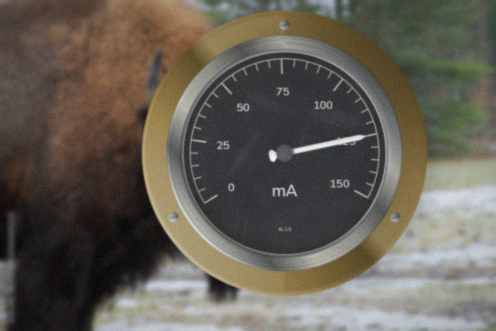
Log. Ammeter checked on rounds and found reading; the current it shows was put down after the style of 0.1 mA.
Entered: 125 mA
